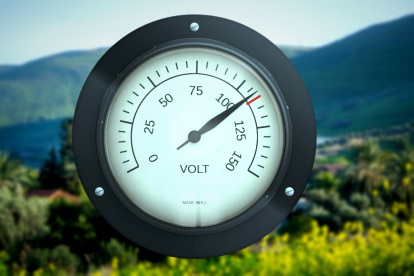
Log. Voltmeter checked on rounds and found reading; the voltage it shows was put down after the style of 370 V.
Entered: 107.5 V
